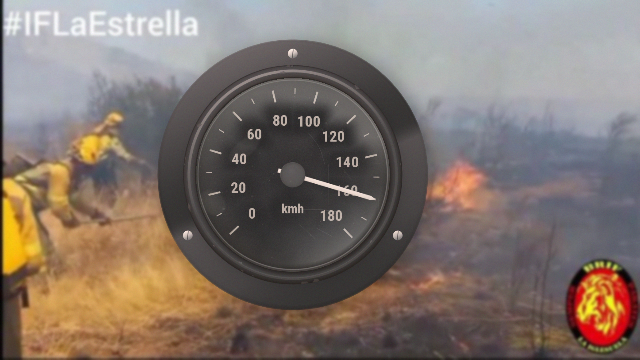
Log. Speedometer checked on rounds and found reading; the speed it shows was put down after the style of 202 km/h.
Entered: 160 km/h
